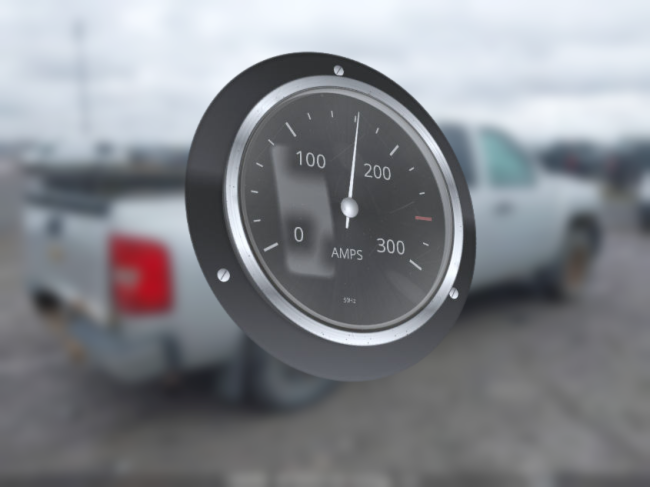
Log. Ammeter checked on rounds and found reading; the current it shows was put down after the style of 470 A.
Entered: 160 A
